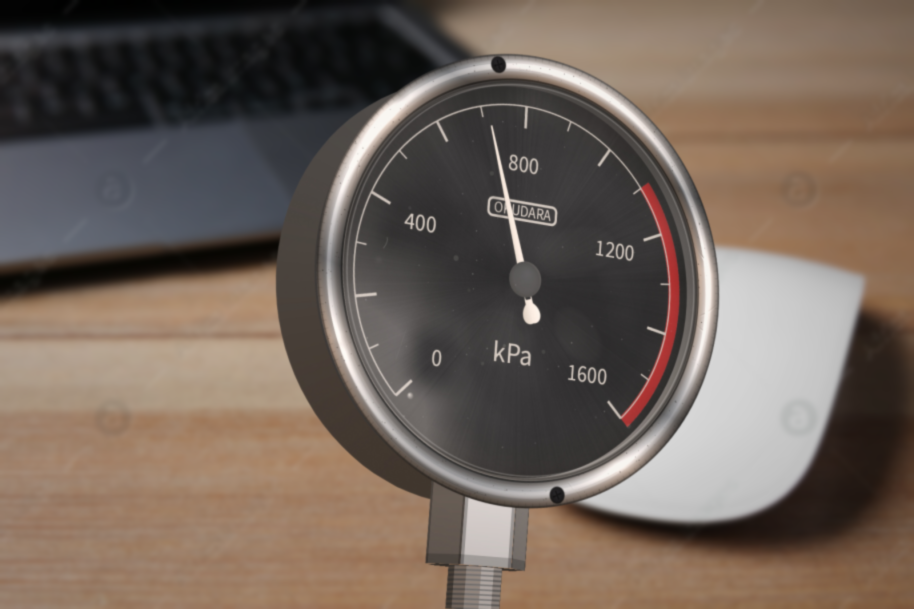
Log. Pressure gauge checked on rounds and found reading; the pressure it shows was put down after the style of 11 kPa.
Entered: 700 kPa
